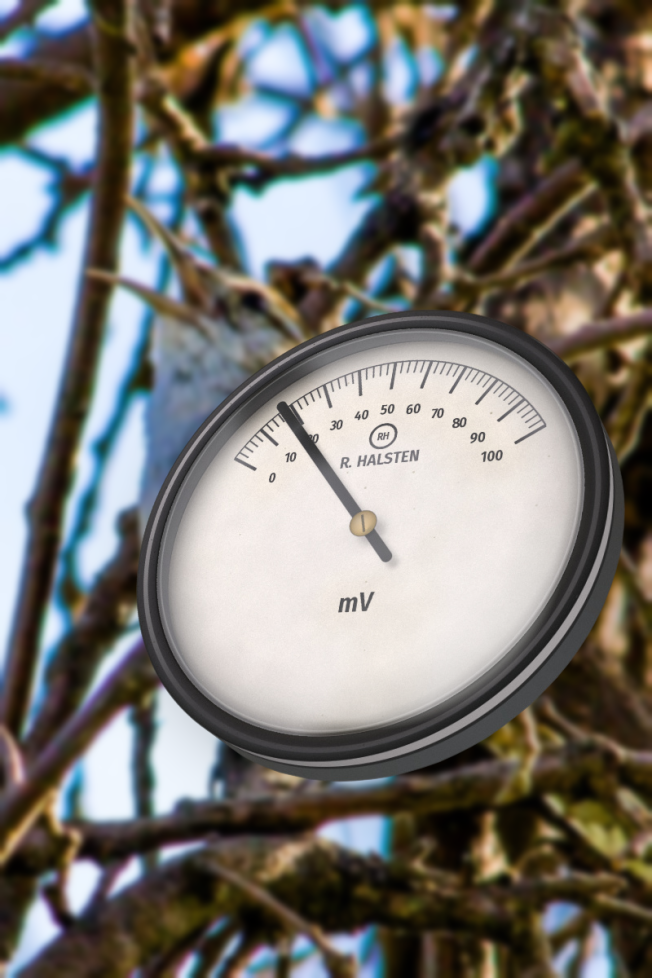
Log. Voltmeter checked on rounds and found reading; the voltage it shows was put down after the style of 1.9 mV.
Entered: 18 mV
